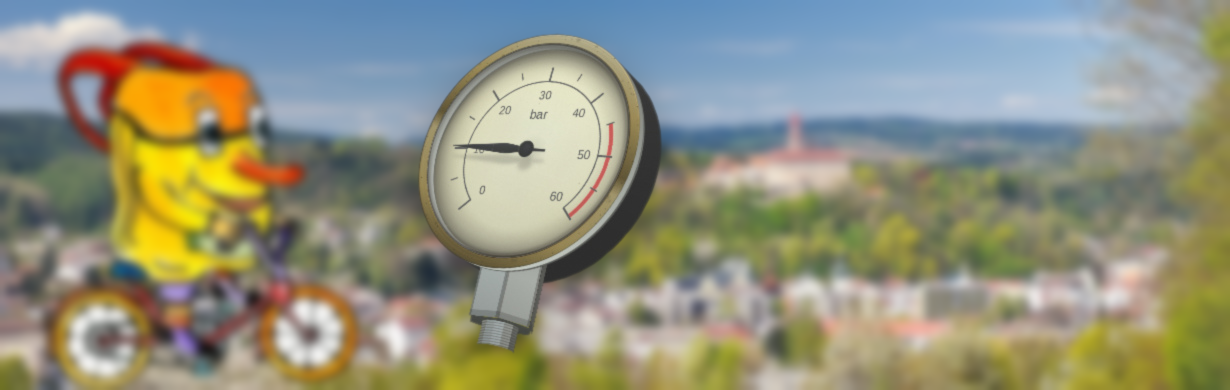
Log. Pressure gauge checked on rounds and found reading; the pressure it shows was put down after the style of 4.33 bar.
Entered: 10 bar
